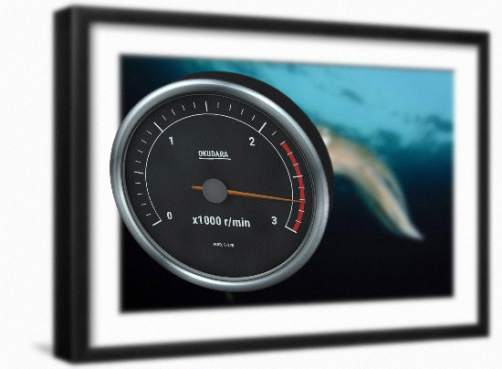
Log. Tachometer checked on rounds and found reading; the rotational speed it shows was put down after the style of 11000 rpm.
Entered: 2700 rpm
